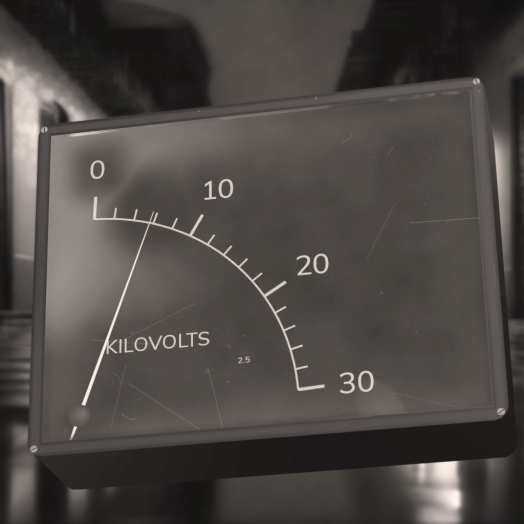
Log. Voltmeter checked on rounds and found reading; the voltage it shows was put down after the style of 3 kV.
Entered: 6 kV
